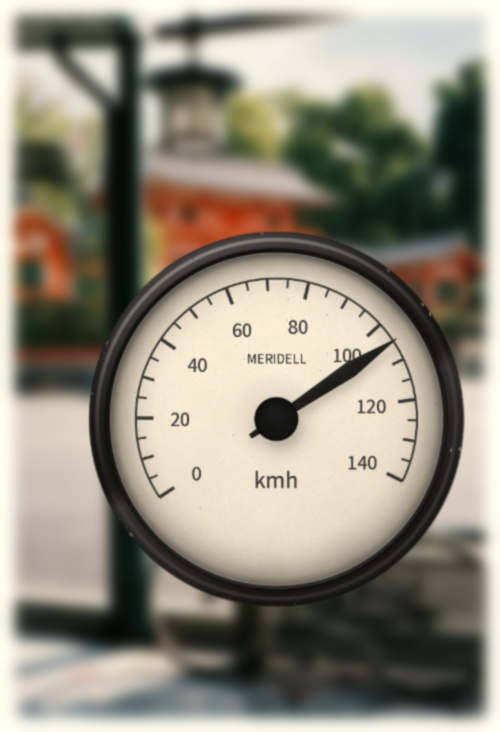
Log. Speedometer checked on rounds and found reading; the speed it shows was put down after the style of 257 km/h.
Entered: 105 km/h
